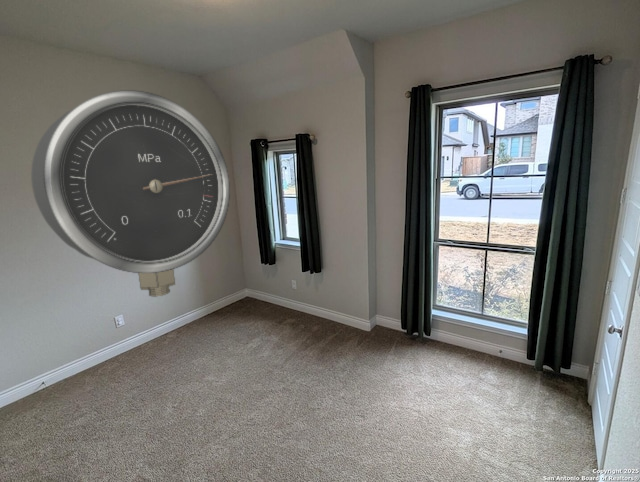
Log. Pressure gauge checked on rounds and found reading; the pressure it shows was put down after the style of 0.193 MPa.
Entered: 0.08 MPa
